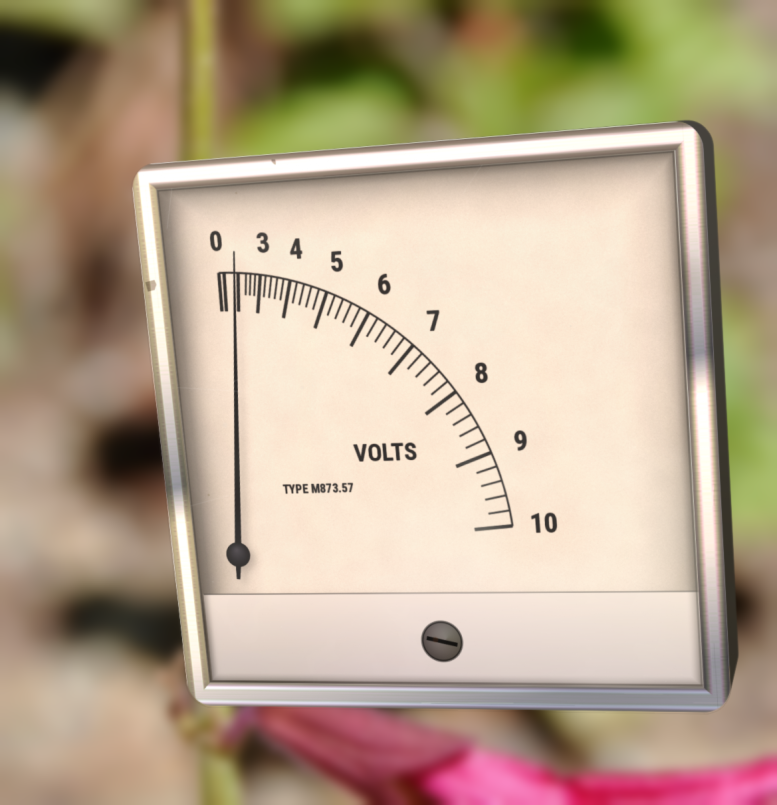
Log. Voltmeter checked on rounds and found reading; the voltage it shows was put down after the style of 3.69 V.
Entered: 2 V
